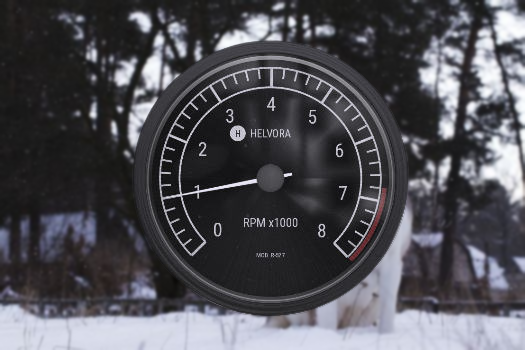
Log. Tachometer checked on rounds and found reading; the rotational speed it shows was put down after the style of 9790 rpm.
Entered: 1000 rpm
